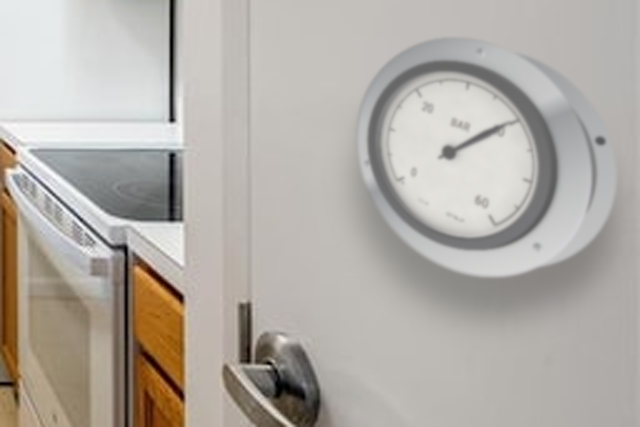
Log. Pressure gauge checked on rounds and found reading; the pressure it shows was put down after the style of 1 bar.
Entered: 40 bar
